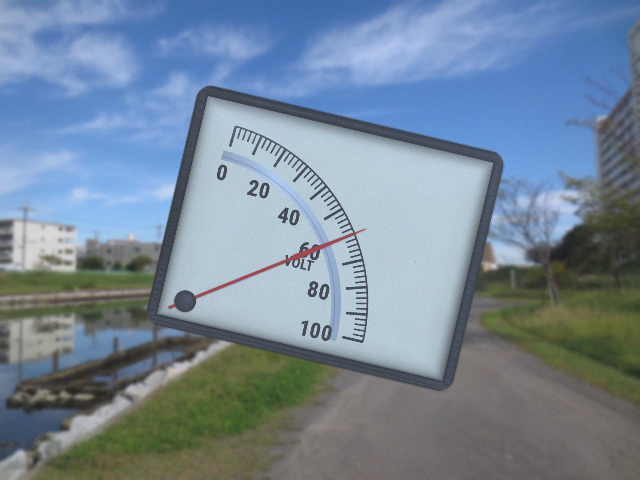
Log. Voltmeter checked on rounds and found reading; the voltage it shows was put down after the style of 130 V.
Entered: 60 V
